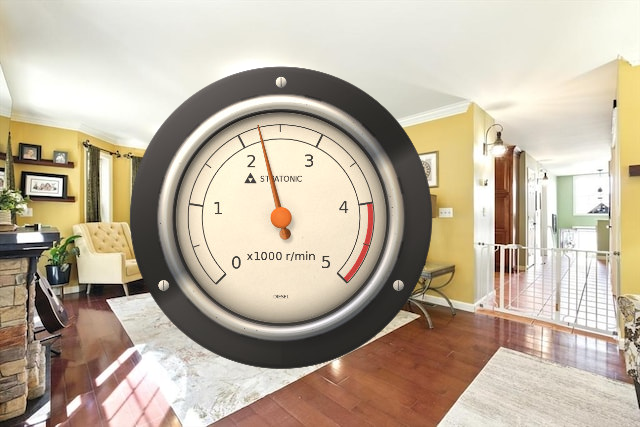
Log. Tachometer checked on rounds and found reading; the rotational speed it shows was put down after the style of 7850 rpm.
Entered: 2250 rpm
